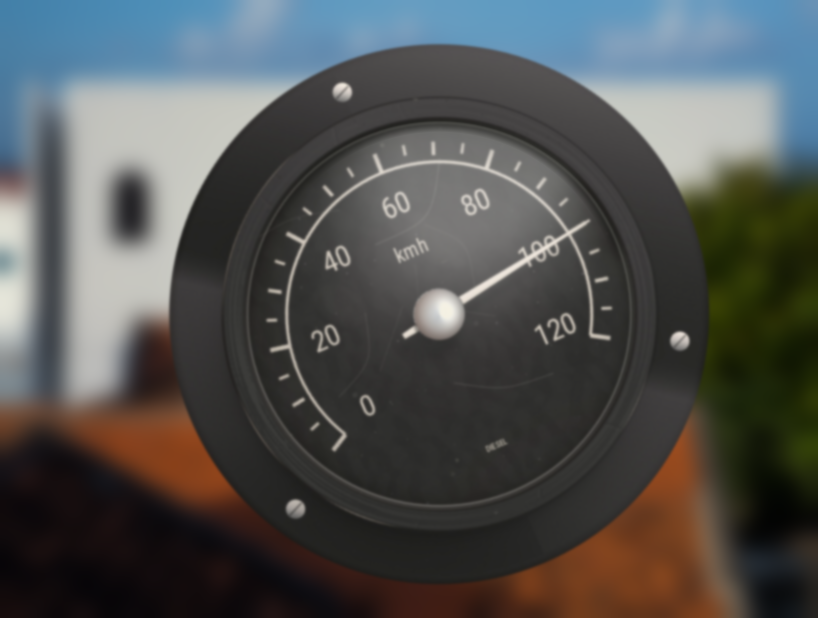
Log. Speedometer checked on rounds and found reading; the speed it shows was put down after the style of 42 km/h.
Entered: 100 km/h
